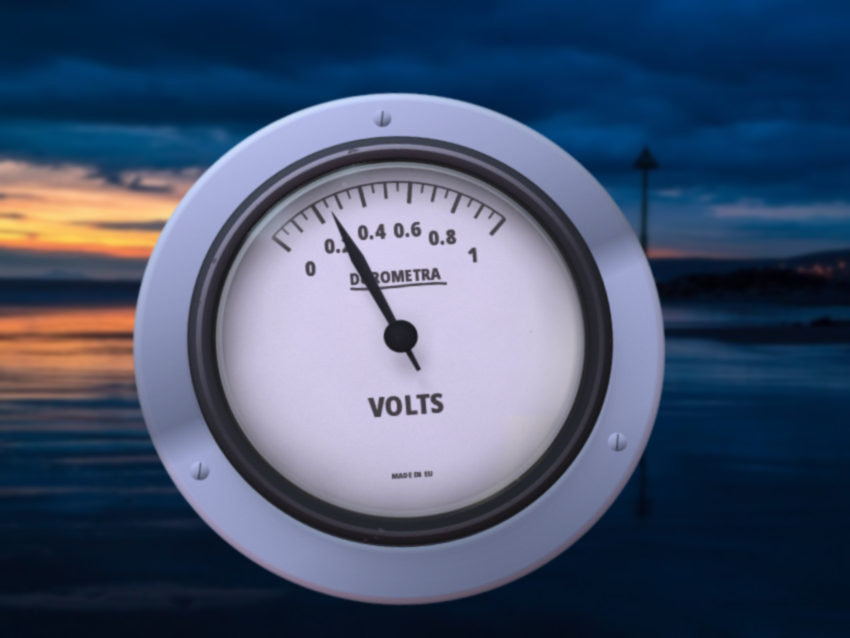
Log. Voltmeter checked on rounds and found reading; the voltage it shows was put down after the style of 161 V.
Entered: 0.25 V
